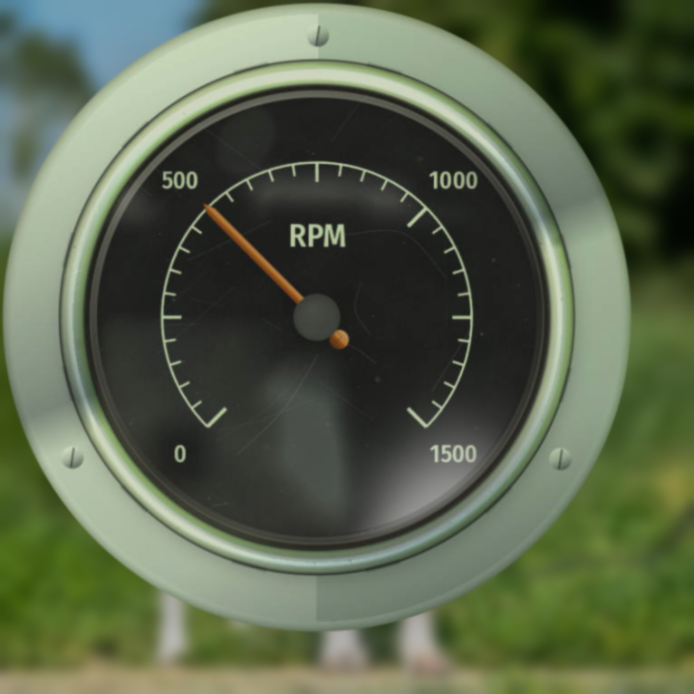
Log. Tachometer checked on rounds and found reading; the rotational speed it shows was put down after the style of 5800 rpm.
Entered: 500 rpm
